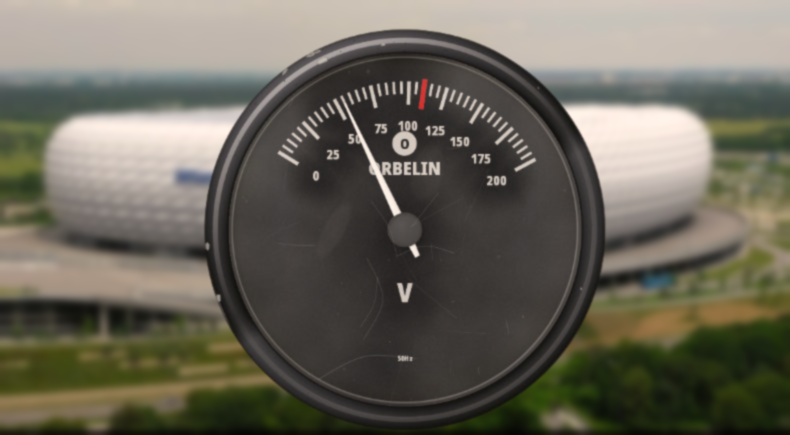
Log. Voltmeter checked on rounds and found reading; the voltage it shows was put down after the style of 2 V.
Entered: 55 V
